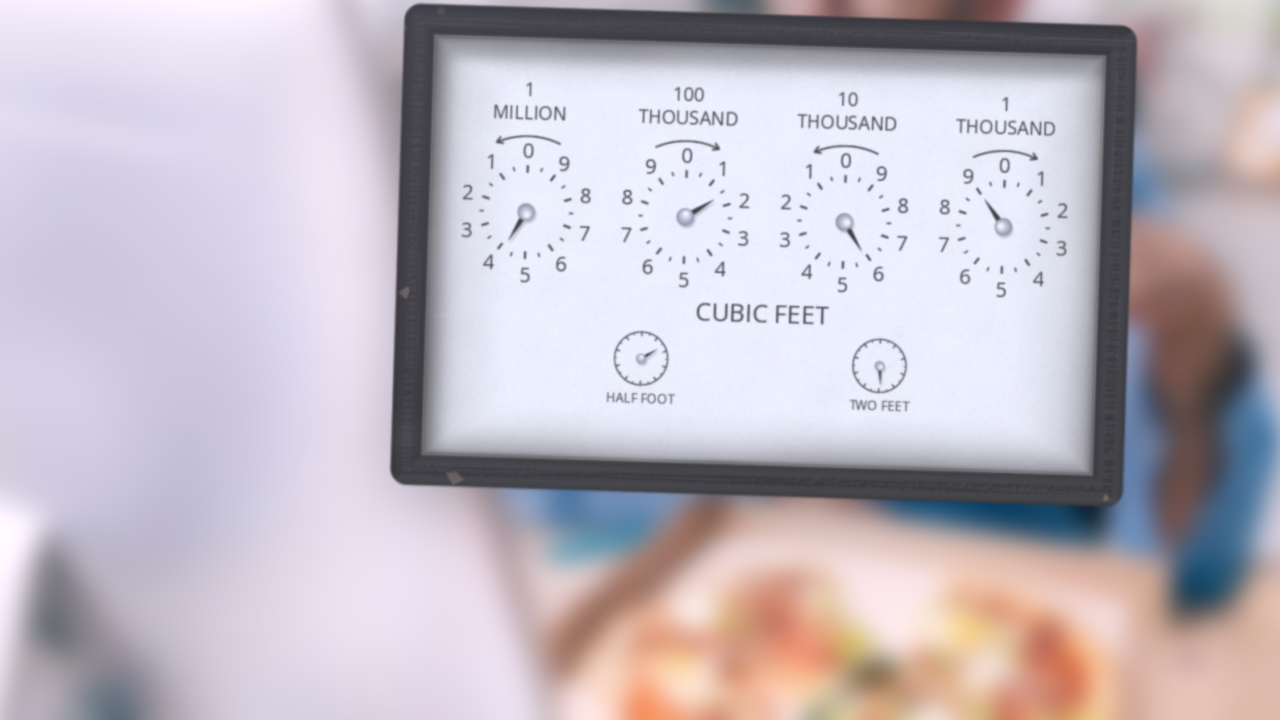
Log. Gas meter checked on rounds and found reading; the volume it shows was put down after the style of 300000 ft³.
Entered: 415900 ft³
